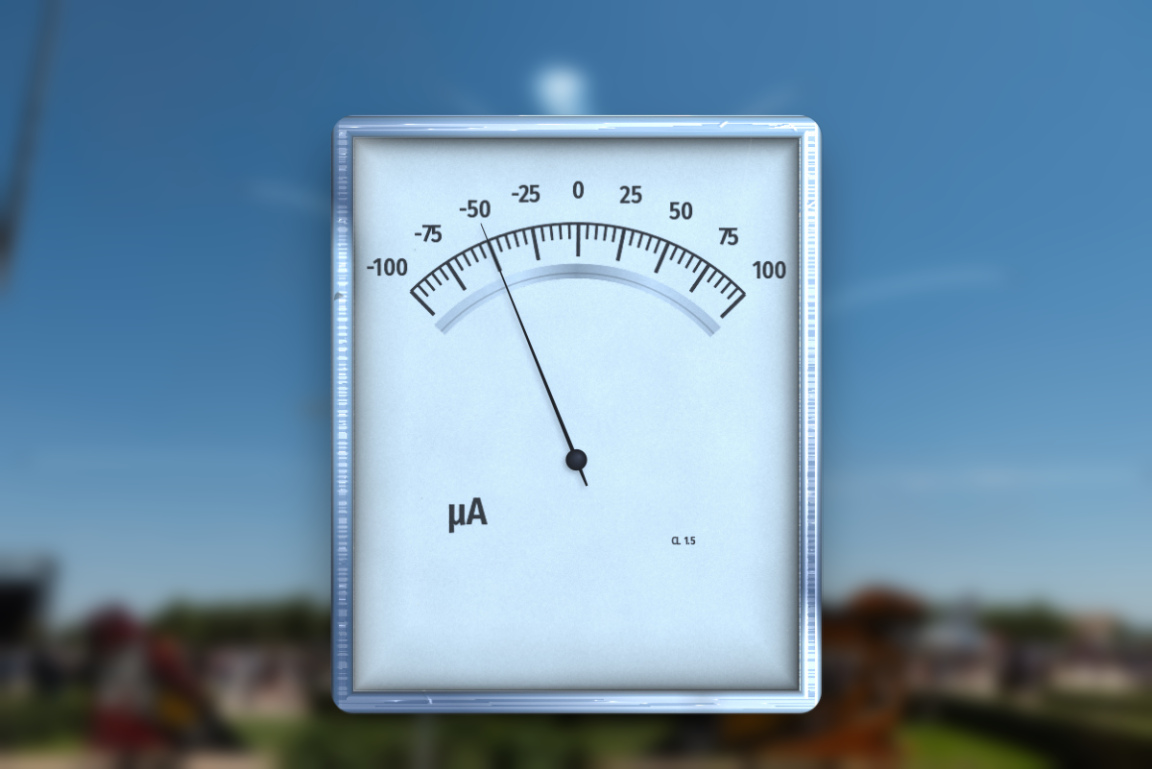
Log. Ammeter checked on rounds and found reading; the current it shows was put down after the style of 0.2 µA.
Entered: -50 µA
